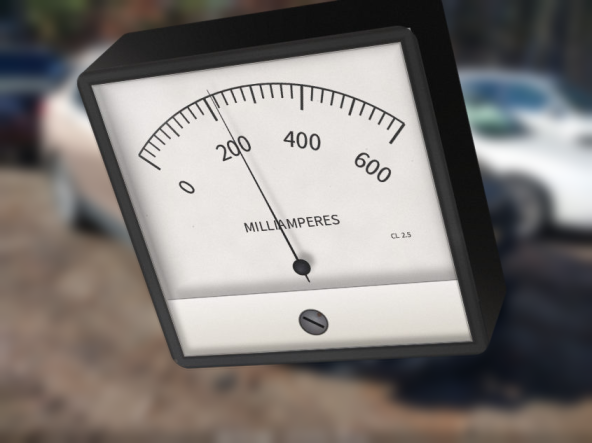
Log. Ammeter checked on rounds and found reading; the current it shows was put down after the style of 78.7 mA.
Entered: 220 mA
